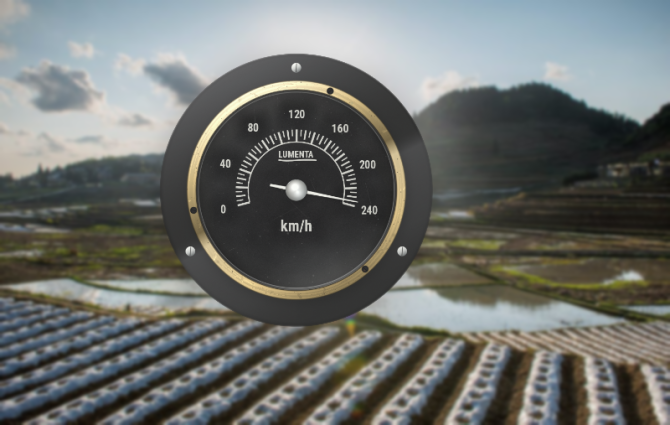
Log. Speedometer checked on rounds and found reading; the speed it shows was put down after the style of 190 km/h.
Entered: 235 km/h
